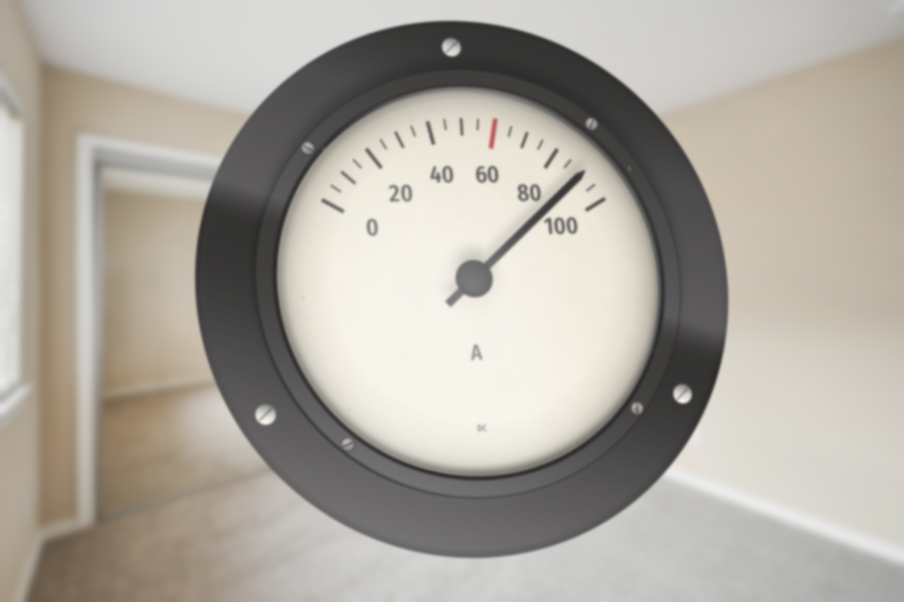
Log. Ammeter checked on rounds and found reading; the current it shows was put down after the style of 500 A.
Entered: 90 A
